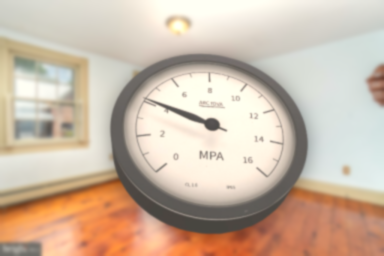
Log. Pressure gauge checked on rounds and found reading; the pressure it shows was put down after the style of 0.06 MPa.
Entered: 4 MPa
